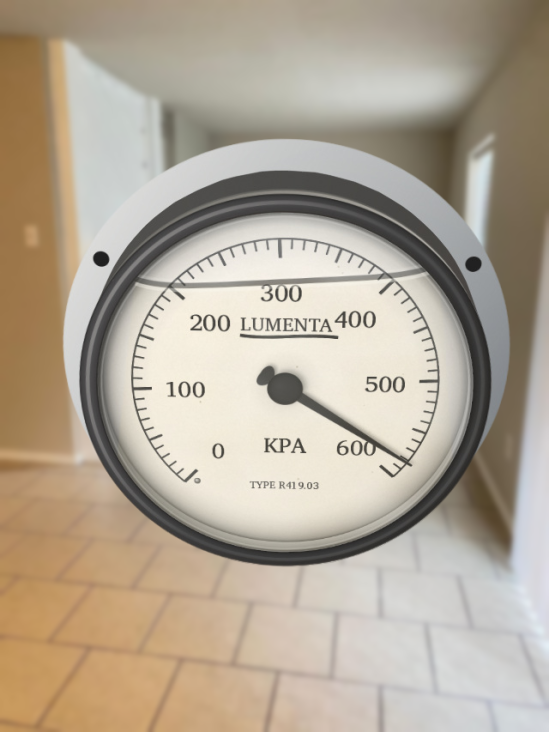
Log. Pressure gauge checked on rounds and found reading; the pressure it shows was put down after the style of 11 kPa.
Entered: 580 kPa
